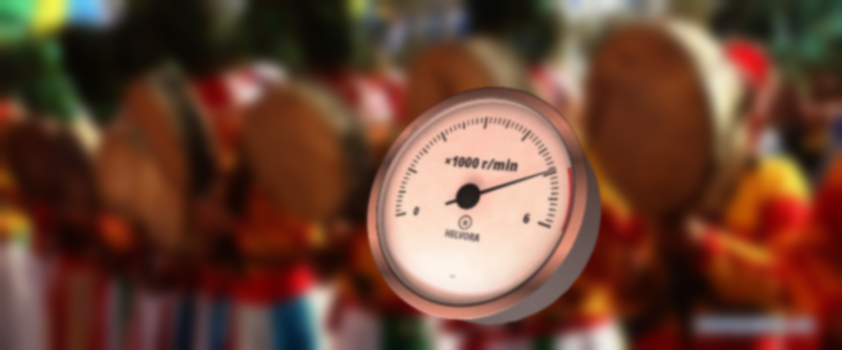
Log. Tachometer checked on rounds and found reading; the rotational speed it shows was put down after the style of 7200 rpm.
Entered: 5000 rpm
